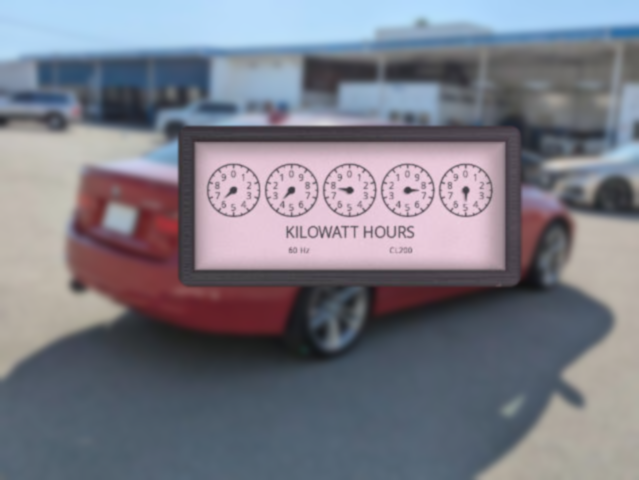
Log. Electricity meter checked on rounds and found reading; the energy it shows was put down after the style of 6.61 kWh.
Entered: 63775 kWh
